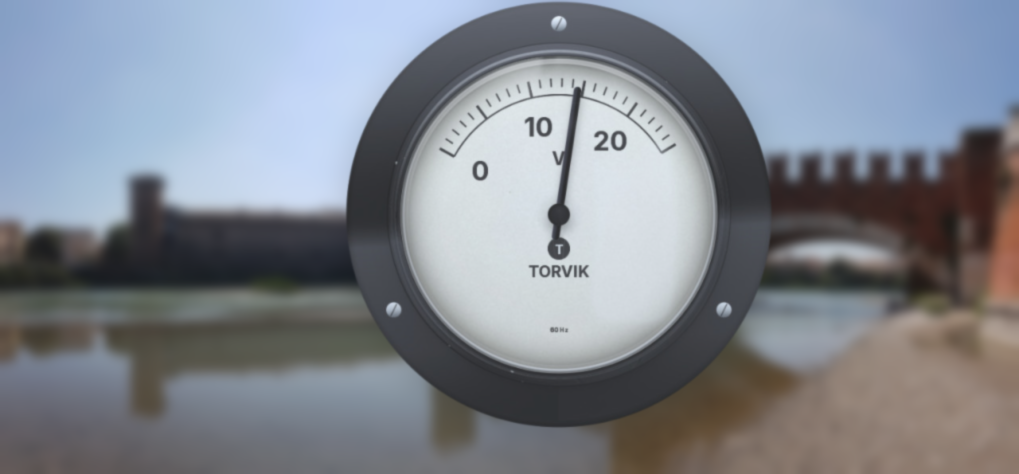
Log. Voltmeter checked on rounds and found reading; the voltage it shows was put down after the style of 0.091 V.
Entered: 14.5 V
